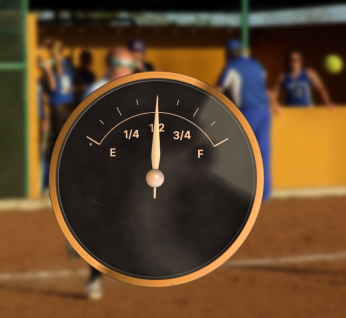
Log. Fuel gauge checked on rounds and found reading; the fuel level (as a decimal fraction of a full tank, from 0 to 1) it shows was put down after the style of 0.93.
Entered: 0.5
